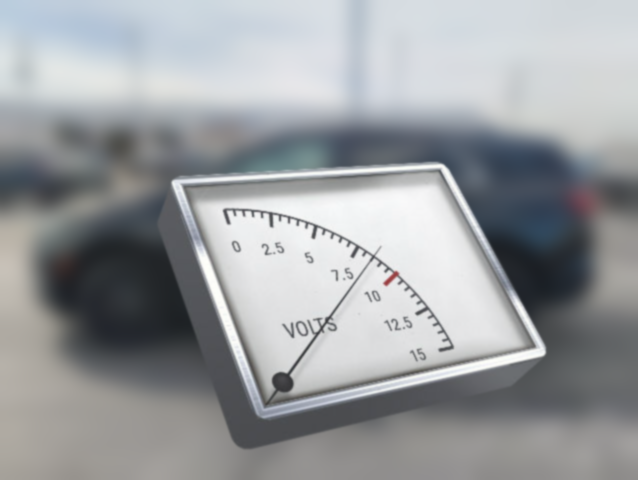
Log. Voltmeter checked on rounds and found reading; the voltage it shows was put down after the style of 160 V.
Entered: 8.5 V
